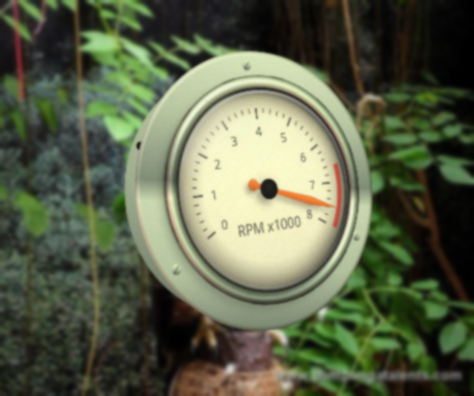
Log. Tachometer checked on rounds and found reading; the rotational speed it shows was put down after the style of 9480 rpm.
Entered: 7600 rpm
